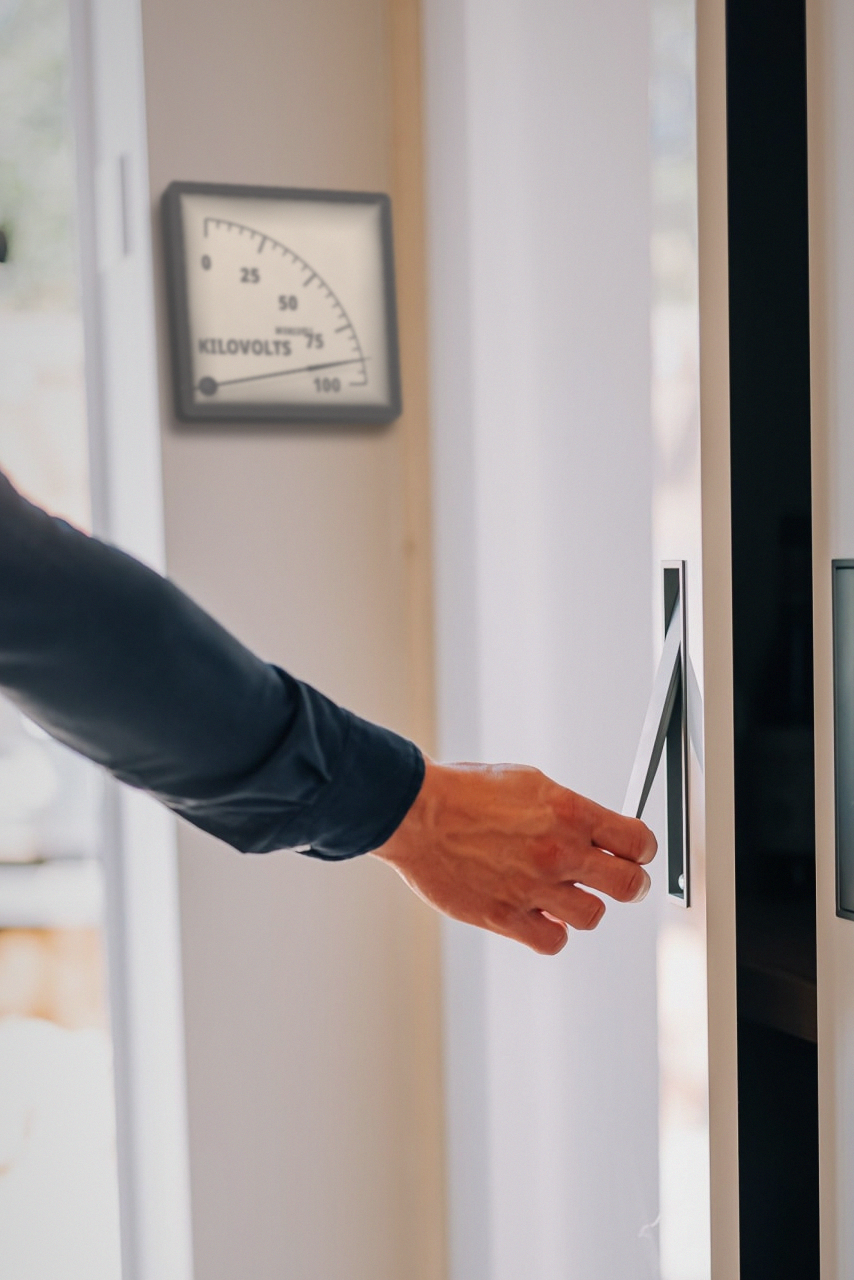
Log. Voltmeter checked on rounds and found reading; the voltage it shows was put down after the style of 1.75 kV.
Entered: 90 kV
